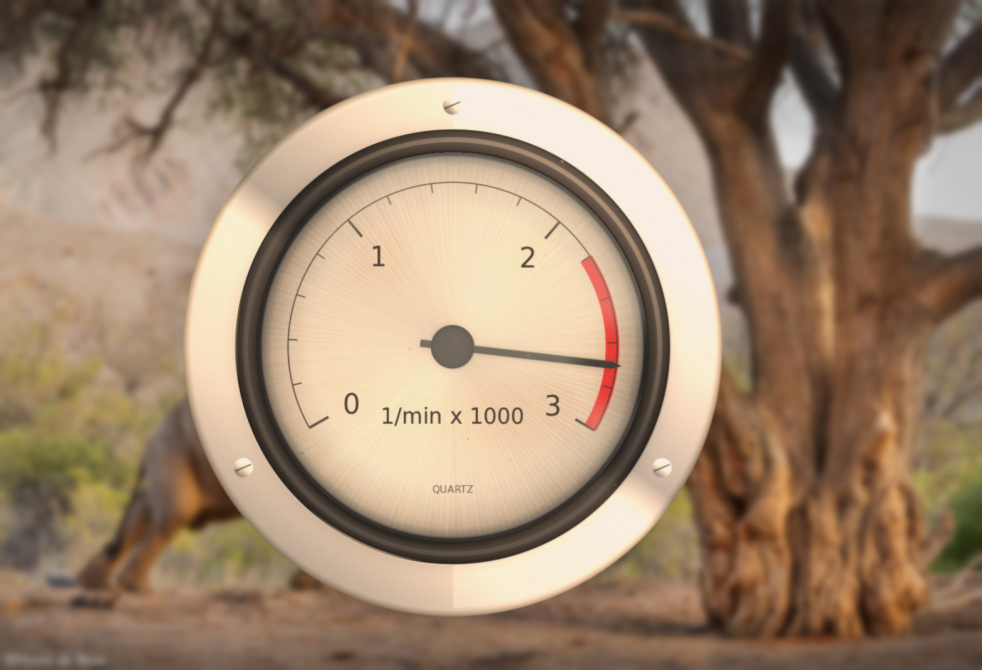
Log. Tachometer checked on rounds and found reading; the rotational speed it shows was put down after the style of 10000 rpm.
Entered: 2700 rpm
